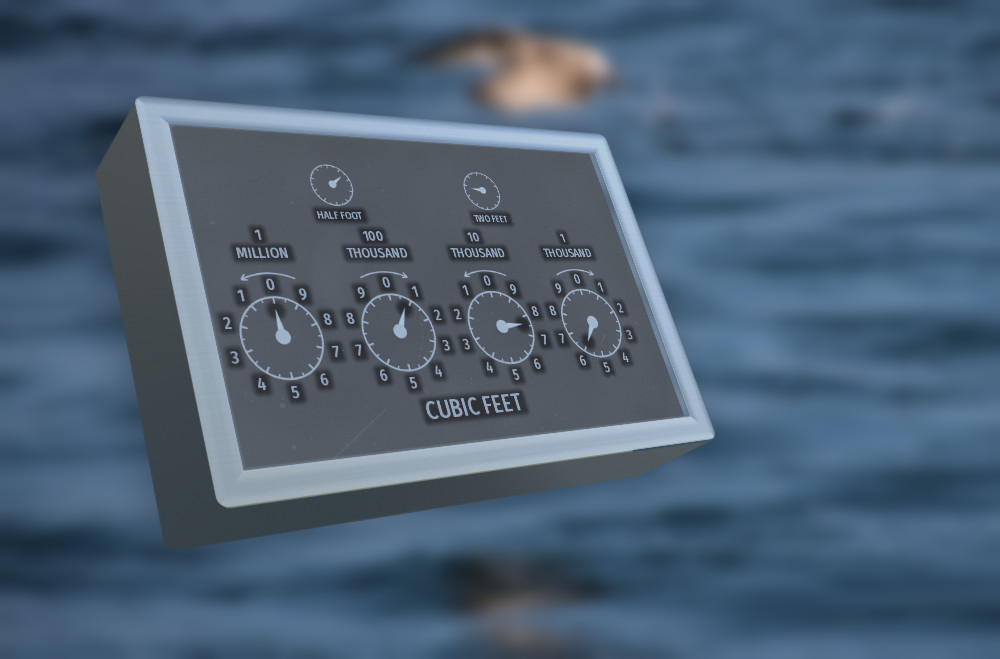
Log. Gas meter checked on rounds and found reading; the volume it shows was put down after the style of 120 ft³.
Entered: 7600 ft³
